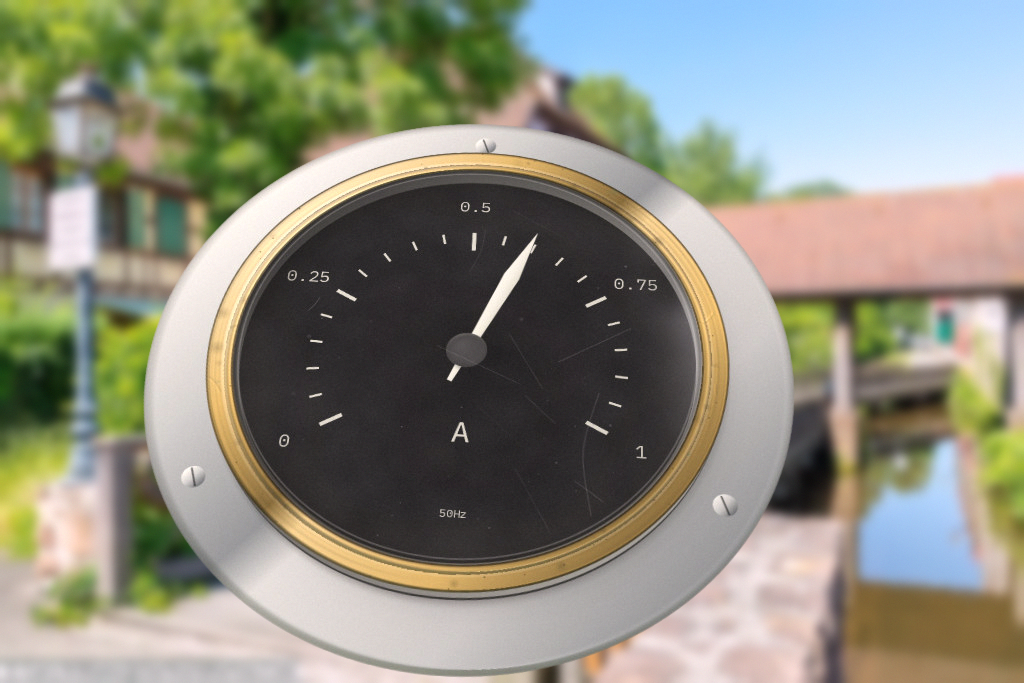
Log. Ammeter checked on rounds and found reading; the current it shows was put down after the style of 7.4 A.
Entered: 0.6 A
